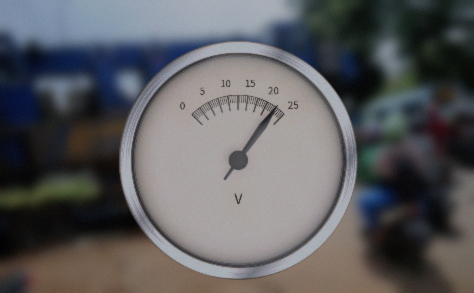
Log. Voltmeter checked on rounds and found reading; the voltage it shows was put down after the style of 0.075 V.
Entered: 22.5 V
